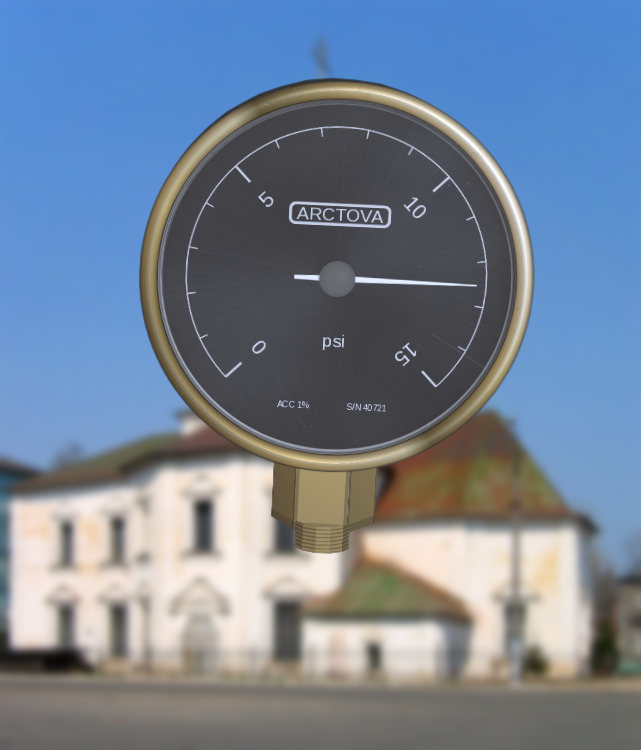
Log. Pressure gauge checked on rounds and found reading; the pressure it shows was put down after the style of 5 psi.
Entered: 12.5 psi
